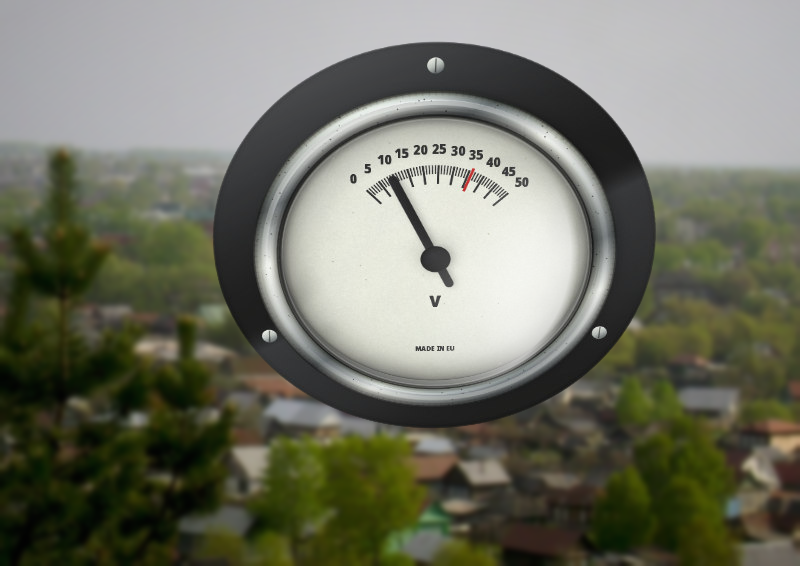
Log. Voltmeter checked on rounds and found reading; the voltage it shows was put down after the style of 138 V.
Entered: 10 V
